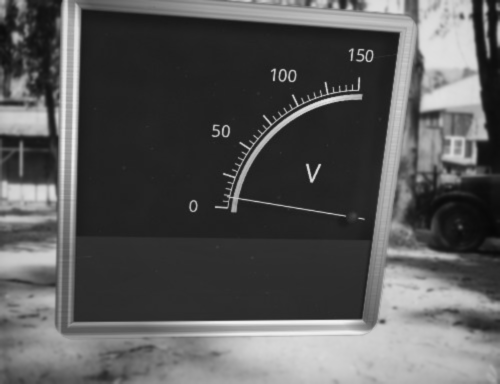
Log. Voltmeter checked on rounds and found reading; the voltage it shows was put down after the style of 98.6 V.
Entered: 10 V
